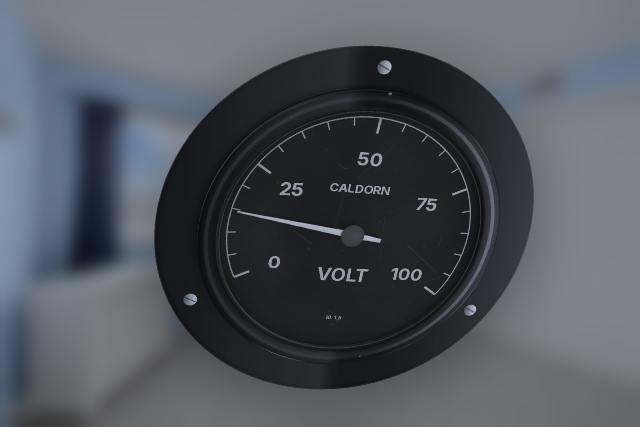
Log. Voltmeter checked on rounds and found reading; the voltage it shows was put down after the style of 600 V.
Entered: 15 V
